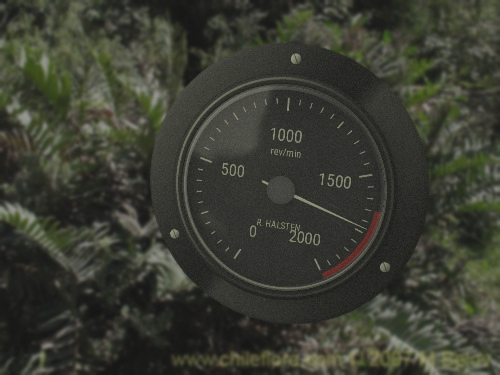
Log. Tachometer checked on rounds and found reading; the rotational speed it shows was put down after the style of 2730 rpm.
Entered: 1725 rpm
